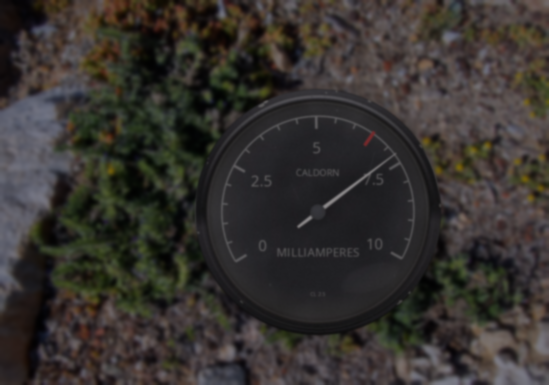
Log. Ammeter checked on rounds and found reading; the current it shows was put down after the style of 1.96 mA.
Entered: 7.25 mA
